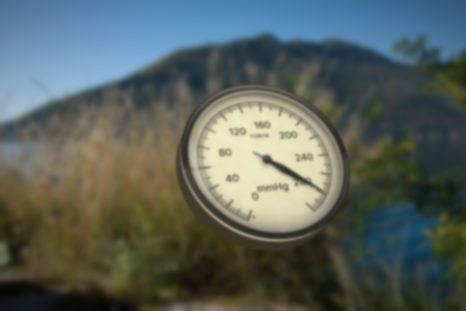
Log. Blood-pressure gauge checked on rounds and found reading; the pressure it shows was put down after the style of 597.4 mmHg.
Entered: 280 mmHg
